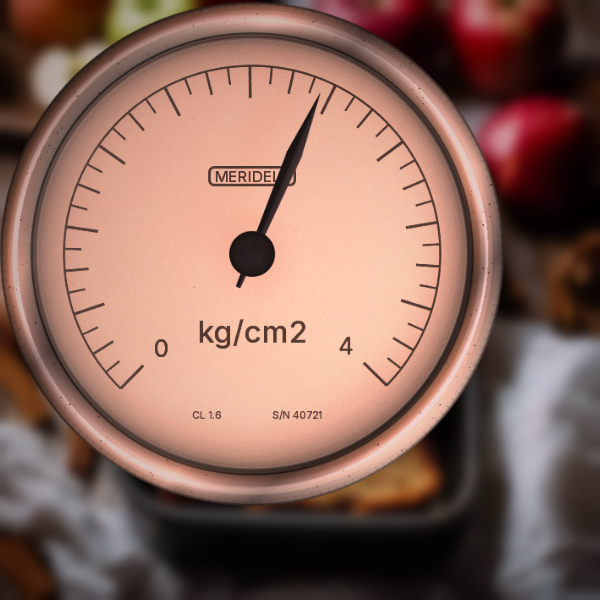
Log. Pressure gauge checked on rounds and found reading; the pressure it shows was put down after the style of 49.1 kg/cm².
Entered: 2.35 kg/cm²
